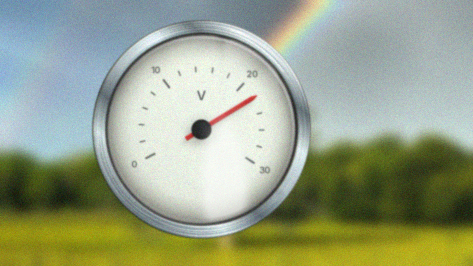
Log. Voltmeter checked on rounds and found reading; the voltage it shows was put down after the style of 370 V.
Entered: 22 V
